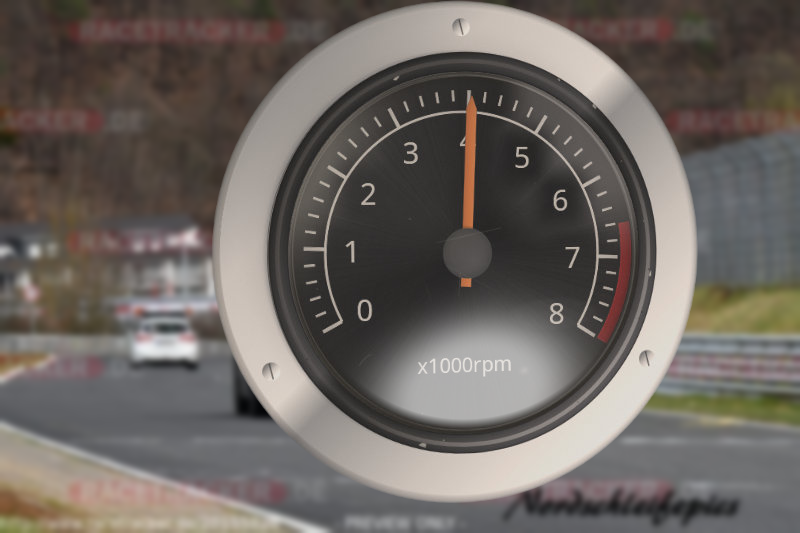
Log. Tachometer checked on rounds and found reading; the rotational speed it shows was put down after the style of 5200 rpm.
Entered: 4000 rpm
